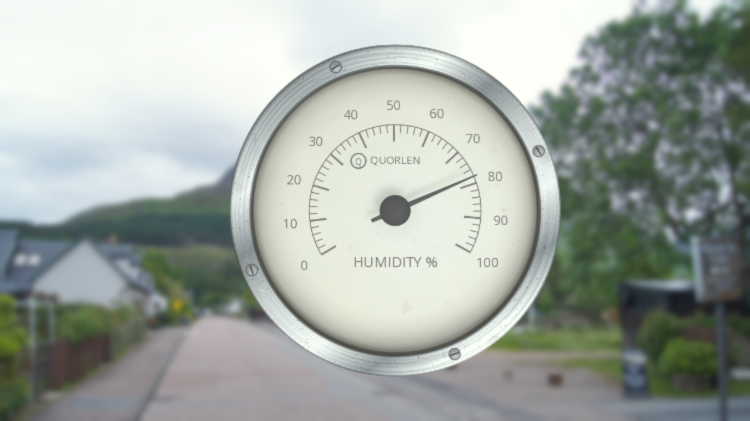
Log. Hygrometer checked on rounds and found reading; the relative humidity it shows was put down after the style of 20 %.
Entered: 78 %
